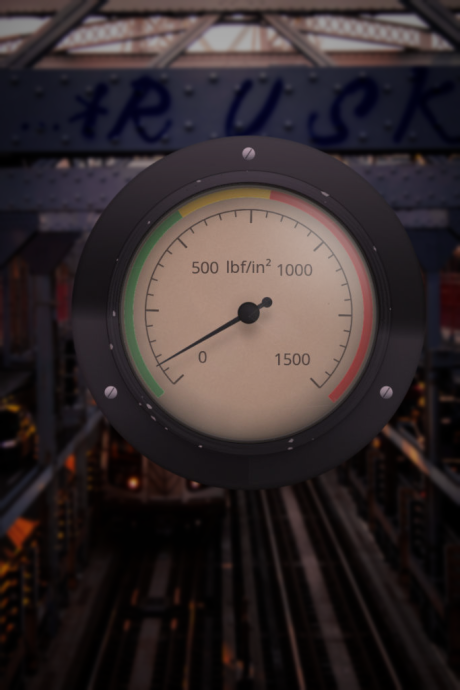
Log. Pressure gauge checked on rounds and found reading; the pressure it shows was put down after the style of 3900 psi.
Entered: 75 psi
